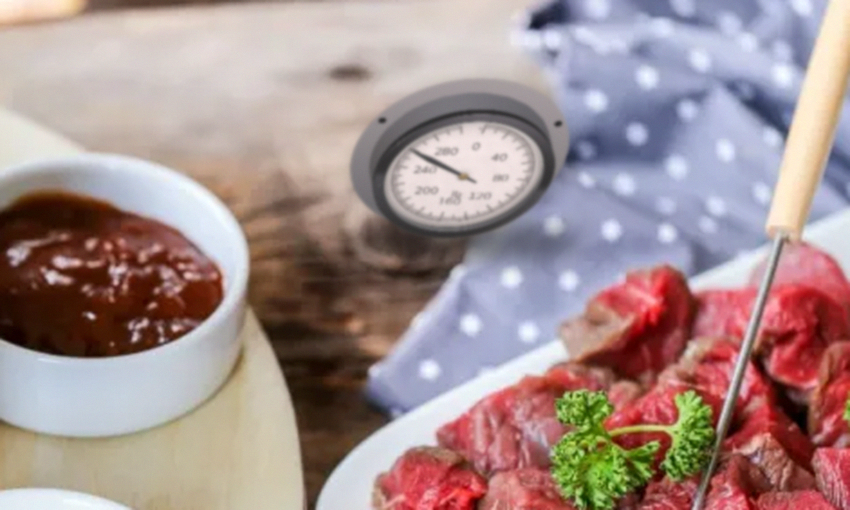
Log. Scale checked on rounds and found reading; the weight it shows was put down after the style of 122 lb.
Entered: 260 lb
